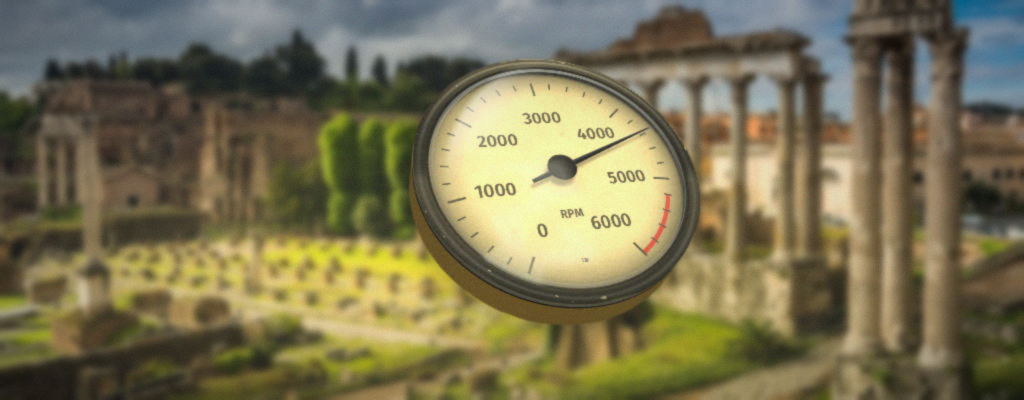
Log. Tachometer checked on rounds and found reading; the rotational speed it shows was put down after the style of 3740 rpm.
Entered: 4400 rpm
